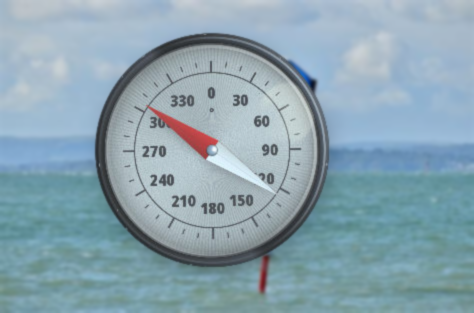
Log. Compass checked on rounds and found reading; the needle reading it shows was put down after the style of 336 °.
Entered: 305 °
